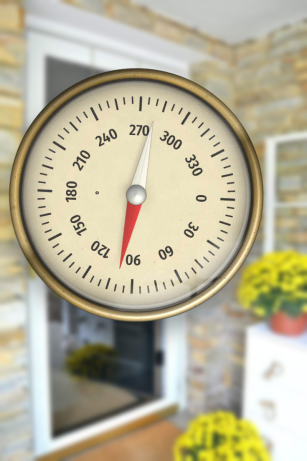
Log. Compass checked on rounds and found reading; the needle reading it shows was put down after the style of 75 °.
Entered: 100 °
